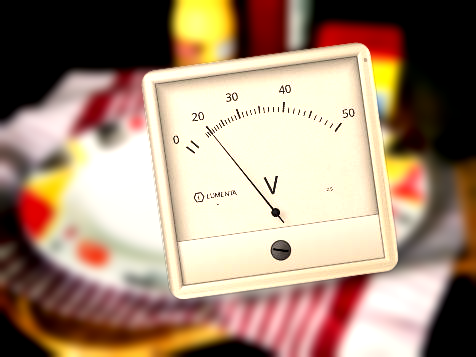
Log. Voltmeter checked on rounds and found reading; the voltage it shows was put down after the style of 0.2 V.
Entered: 20 V
